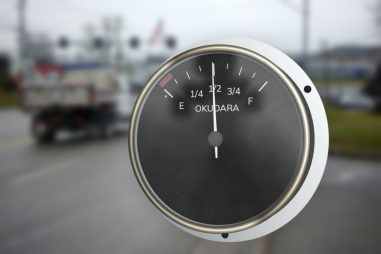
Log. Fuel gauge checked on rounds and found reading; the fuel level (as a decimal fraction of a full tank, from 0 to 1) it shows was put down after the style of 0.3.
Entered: 0.5
